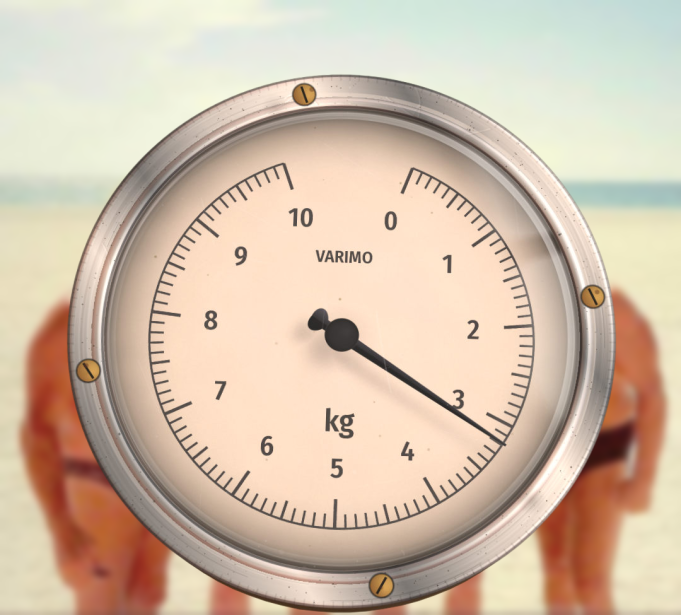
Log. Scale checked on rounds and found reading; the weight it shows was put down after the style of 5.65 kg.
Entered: 3.2 kg
